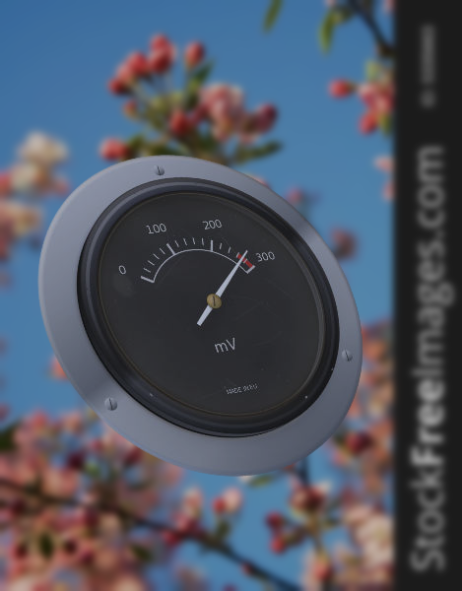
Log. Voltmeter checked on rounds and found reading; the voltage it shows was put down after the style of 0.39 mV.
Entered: 270 mV
